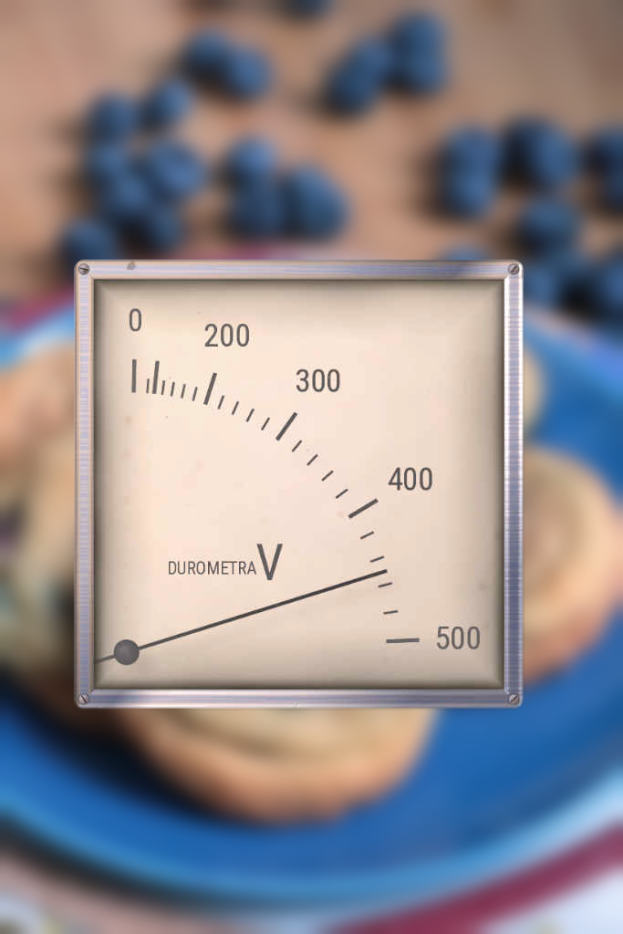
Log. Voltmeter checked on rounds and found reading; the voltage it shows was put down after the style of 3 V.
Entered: 450 V
